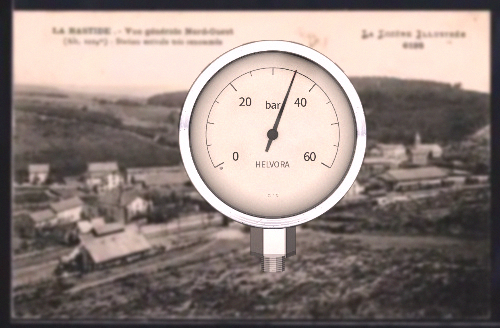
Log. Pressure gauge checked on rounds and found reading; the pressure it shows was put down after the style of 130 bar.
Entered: 35 bar
